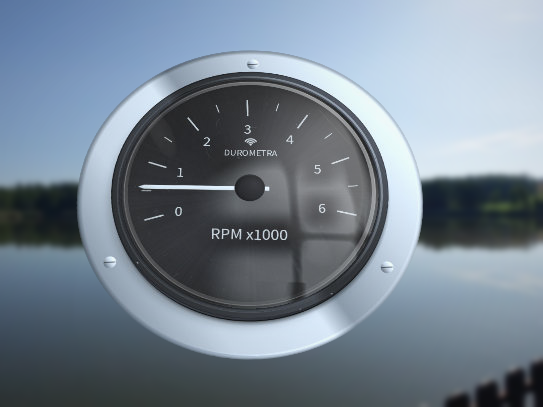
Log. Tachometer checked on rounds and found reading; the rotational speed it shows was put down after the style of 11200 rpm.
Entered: 500 rpm
